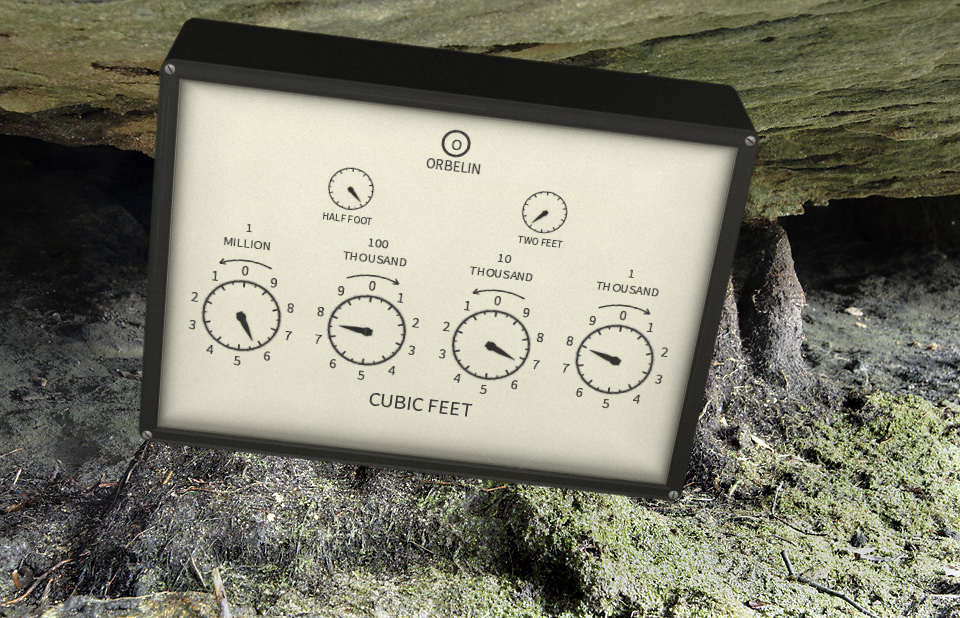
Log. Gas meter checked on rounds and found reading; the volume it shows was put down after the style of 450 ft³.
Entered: 576800 ft³
